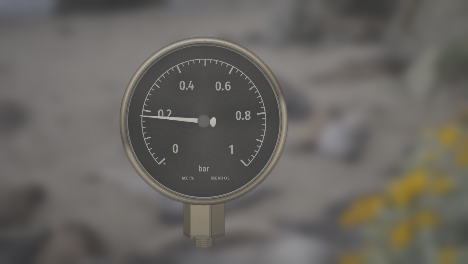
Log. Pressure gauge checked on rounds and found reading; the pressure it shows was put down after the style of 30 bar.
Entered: 0.18 bar
